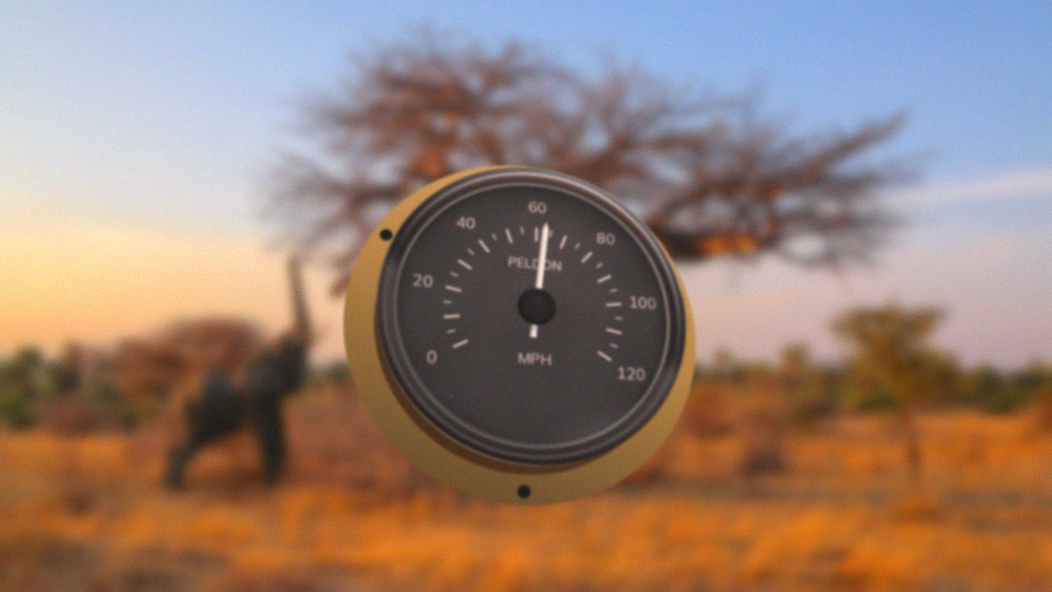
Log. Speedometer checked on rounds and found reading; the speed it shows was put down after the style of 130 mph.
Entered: 62.5 mph
